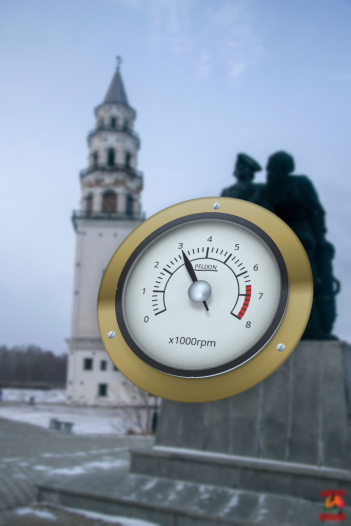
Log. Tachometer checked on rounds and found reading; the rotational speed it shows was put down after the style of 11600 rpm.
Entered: 3000 rpm
